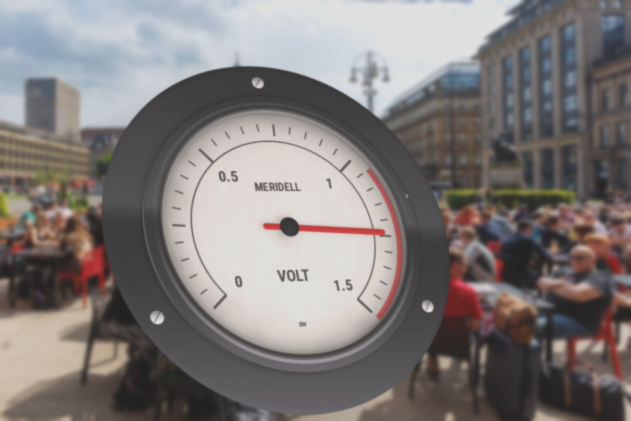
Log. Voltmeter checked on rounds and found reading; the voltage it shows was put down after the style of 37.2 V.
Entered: 1.25 V
